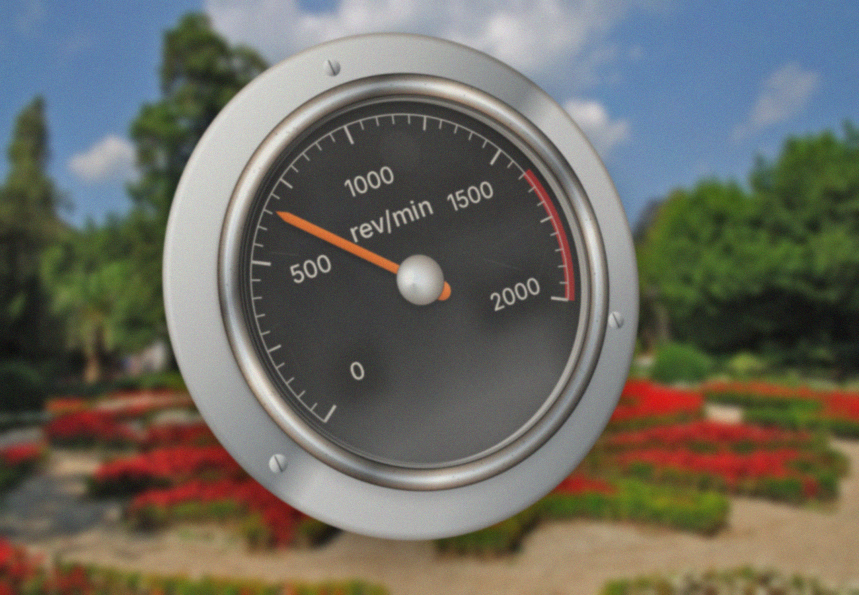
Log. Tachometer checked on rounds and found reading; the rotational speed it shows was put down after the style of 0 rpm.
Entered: 650 rpm
